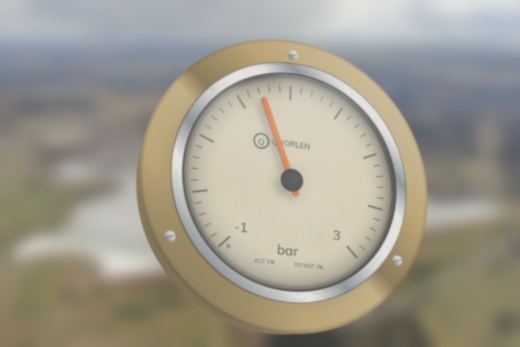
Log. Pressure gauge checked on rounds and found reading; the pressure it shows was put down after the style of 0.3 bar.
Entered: 0.7 bar
